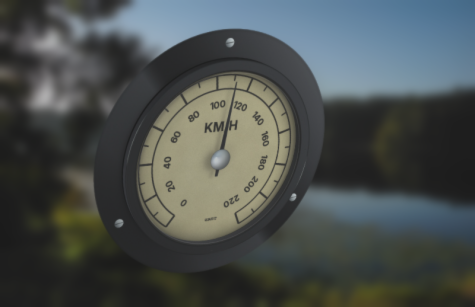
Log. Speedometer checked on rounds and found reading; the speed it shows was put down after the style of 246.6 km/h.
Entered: 110 km/h
